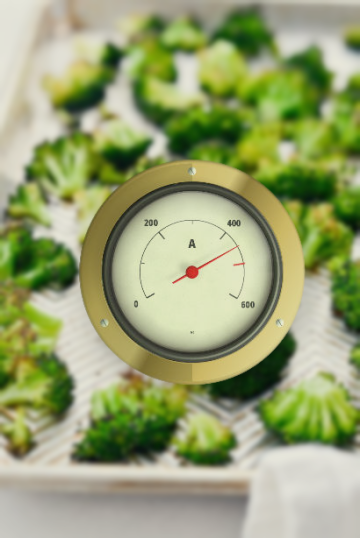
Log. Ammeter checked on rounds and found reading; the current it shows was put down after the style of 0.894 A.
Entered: 450 A
